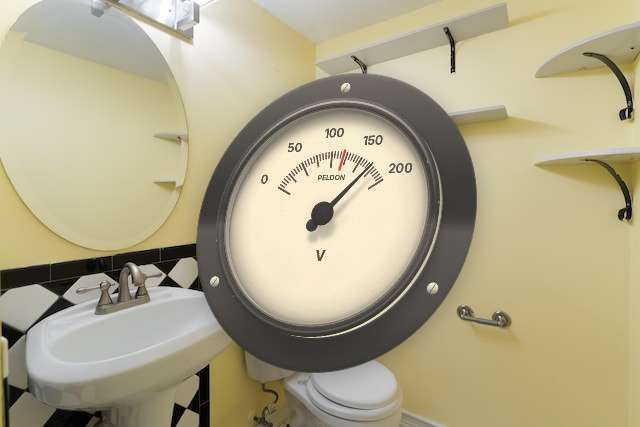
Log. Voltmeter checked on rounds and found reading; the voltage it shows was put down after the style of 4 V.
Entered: 175 V
